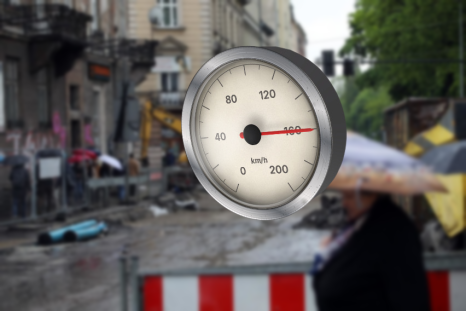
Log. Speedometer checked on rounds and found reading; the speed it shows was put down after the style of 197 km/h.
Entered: 160 km/h
